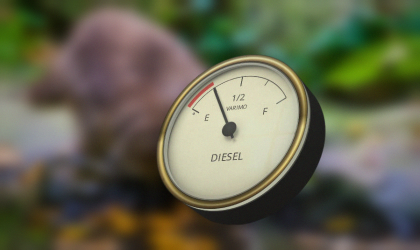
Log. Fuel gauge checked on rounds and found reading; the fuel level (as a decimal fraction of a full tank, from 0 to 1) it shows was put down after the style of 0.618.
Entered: 0.25
